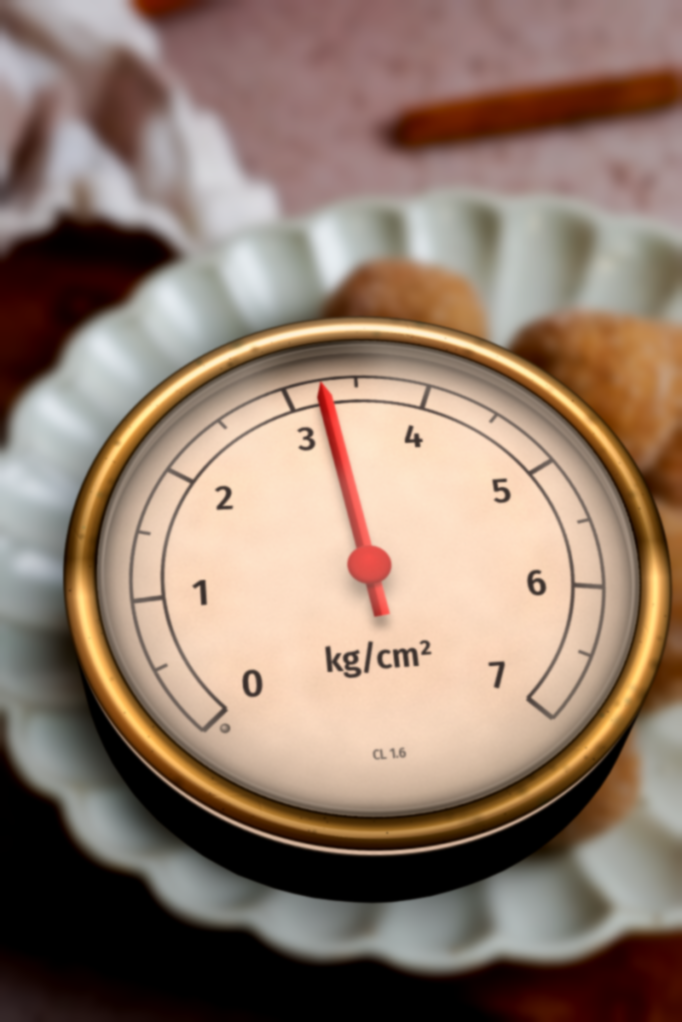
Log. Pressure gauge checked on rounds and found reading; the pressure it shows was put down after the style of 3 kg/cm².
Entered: 3.25 kg/cm²
